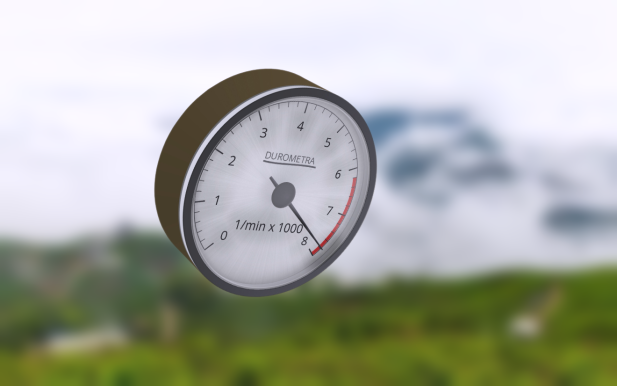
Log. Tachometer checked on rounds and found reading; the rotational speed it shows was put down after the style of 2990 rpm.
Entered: 7800 rpm
